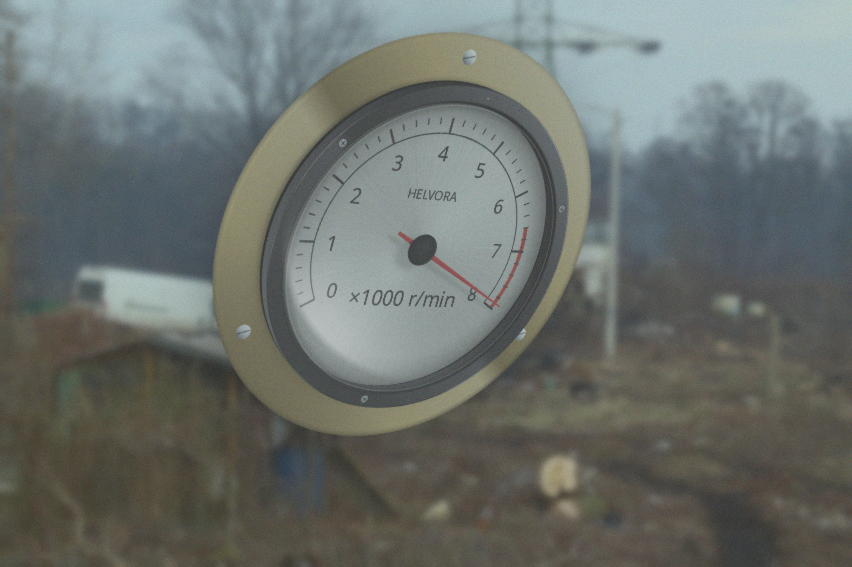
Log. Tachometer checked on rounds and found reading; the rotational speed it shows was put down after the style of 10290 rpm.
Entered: 7900 rpm
